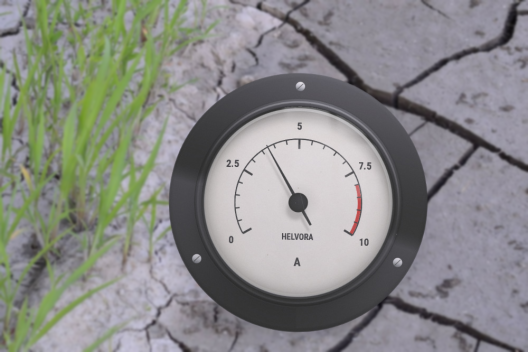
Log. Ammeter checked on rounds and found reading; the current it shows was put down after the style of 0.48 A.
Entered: 3.75 A
